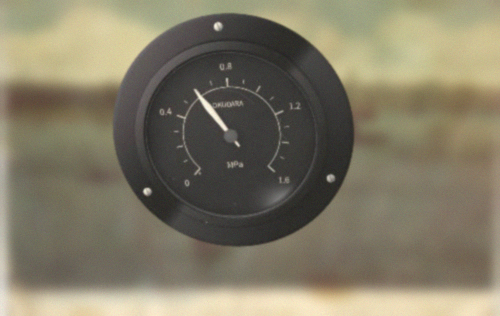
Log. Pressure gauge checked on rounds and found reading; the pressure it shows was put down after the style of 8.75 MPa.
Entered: 0.6 MPa
